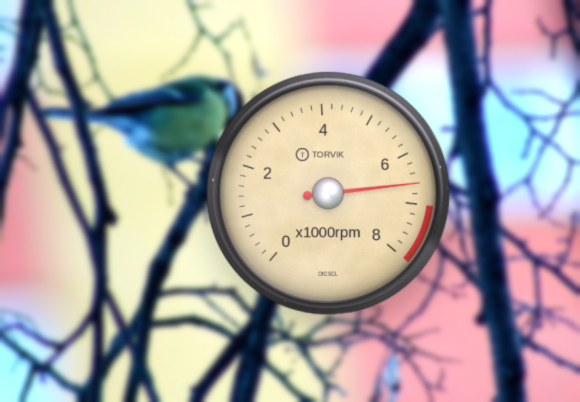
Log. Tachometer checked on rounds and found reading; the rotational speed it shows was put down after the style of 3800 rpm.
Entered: 6600 rpm
